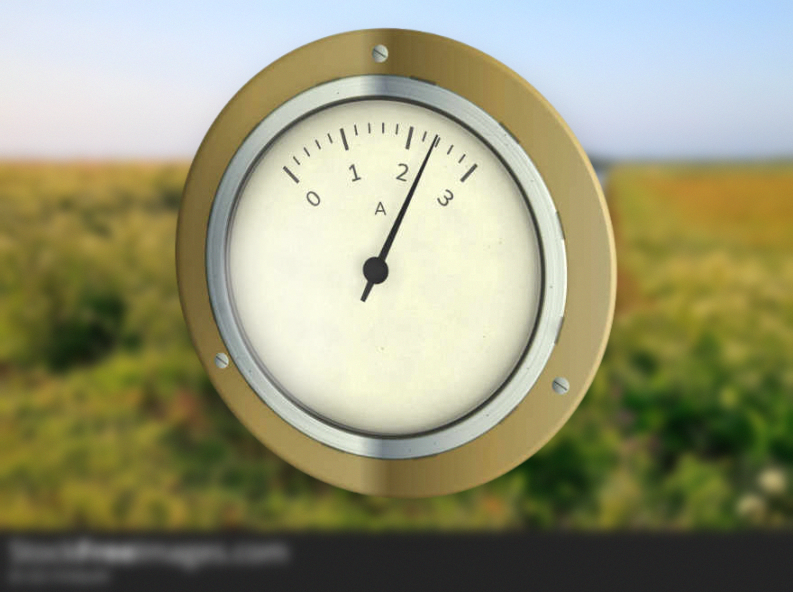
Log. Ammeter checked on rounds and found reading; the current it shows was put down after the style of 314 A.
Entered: 2.4 A
